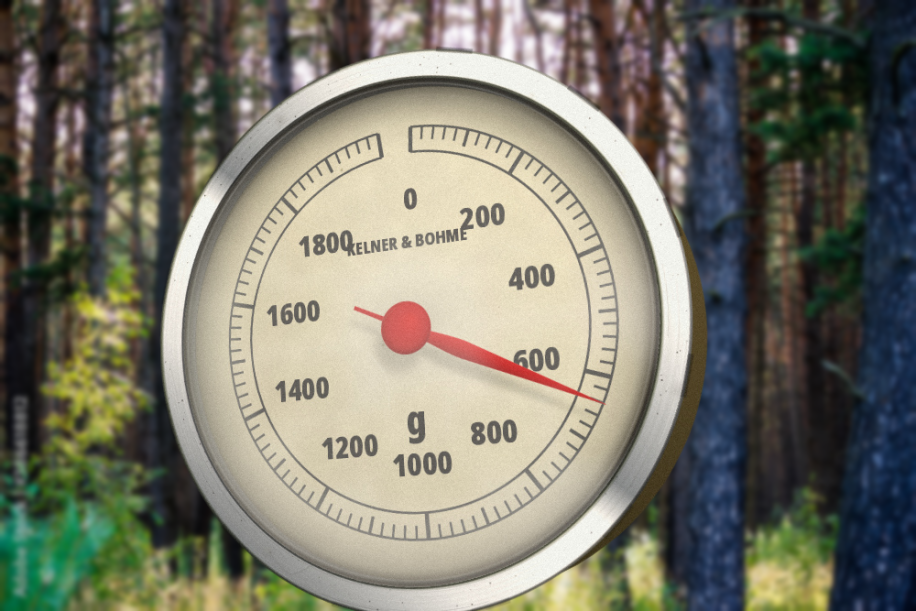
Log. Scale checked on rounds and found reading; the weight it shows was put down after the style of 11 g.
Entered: 640 g
